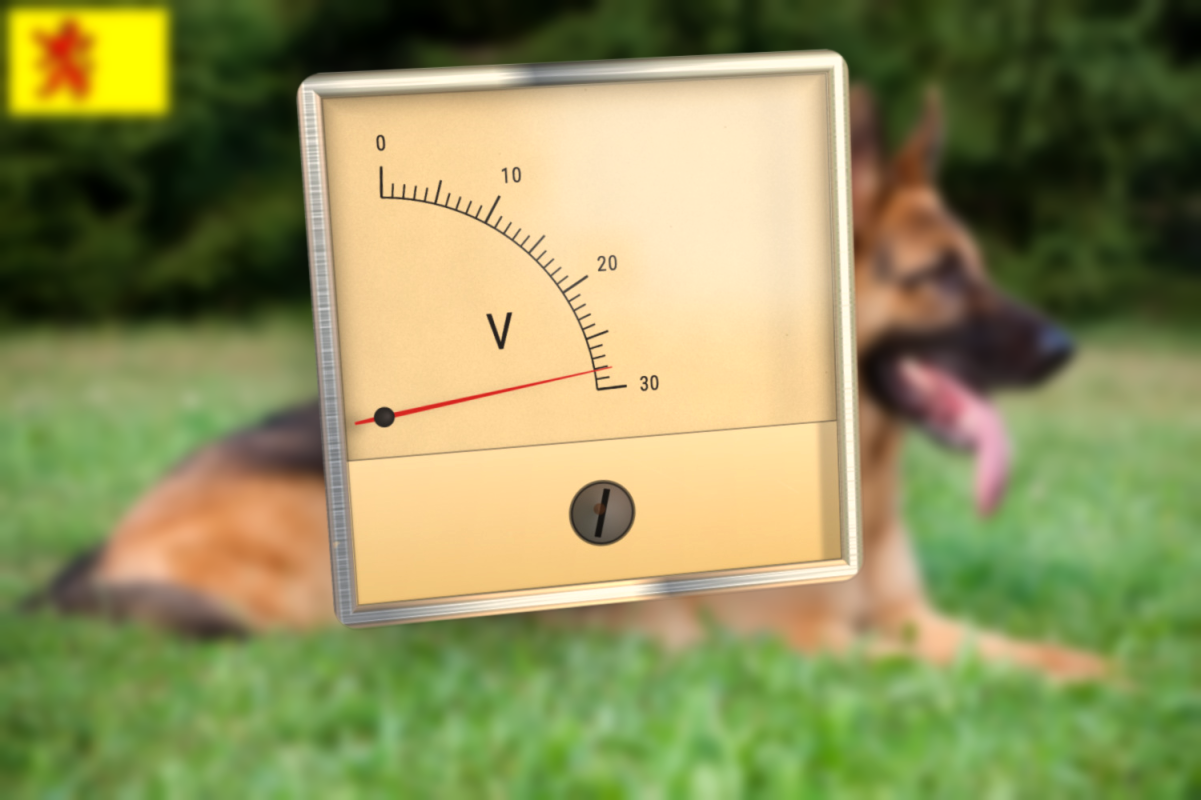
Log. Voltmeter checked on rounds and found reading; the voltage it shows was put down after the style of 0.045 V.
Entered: 28 V
